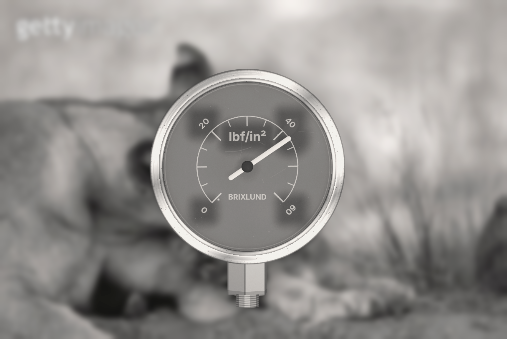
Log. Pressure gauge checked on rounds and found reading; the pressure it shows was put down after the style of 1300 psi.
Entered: 42.5 psi
